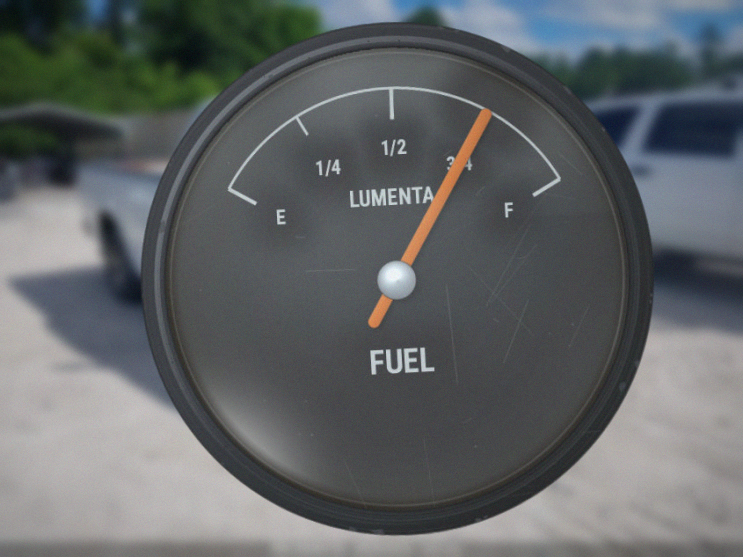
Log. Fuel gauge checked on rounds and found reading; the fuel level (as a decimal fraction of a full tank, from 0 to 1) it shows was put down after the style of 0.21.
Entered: 0.75
